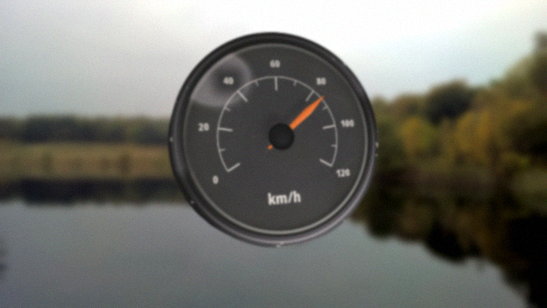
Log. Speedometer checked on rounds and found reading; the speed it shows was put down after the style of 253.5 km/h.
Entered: 85 km/h
